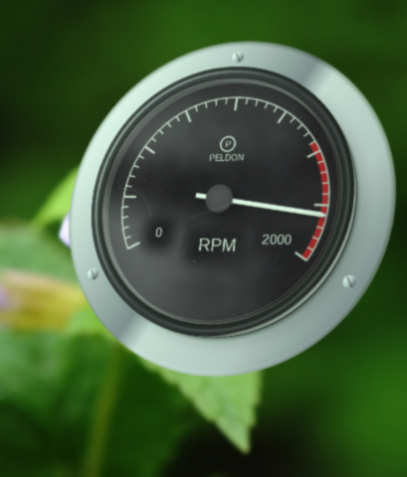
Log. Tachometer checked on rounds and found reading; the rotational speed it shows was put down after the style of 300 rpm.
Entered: 1800 rpm
